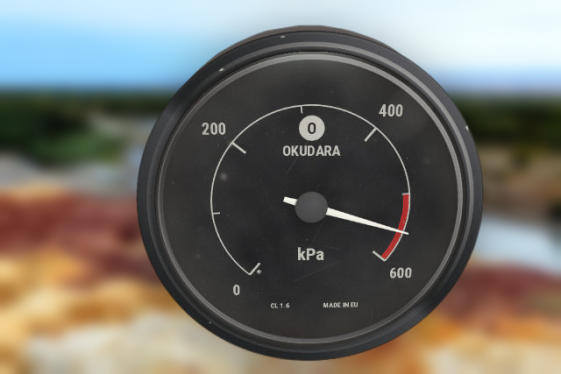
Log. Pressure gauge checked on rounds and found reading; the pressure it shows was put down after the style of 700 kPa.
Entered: 550 kPa
